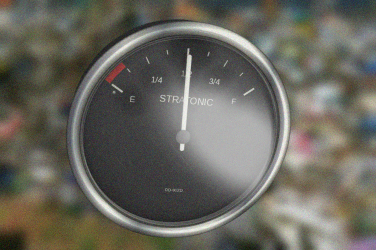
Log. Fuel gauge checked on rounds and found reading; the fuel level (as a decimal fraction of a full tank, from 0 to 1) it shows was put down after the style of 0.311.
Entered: 0.5
